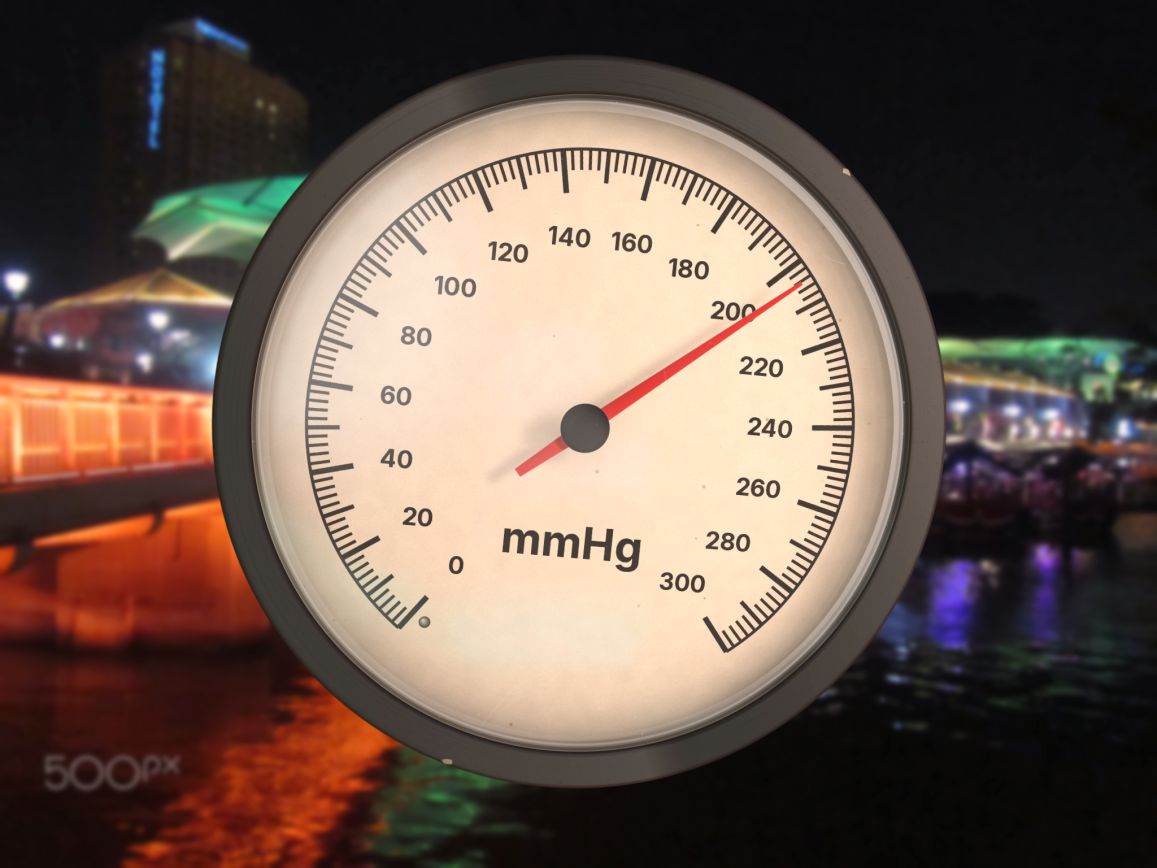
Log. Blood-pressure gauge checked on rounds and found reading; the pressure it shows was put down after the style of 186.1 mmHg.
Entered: 204 mmHg
